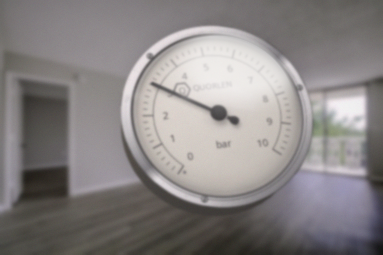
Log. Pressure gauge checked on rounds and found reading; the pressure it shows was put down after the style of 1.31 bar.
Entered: 3 bar
